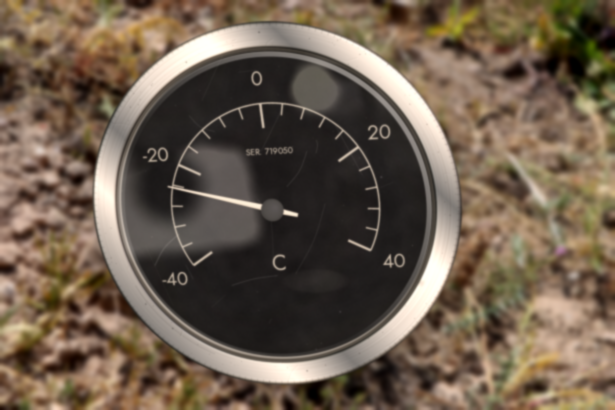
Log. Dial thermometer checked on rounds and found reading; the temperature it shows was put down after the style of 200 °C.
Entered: -24 °C
